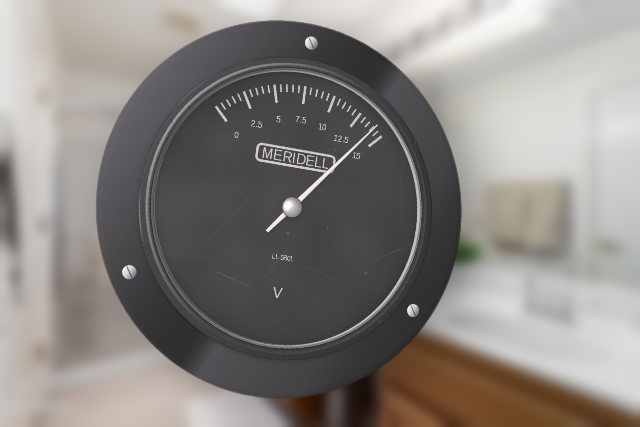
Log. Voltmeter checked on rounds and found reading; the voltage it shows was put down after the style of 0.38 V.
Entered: 14 V
